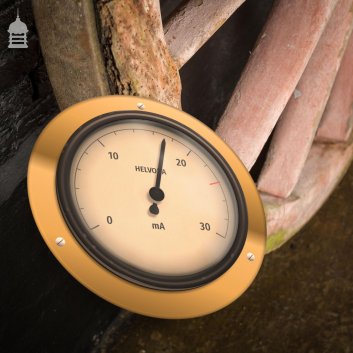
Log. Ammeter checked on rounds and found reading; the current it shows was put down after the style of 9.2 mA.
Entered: 17 mA
